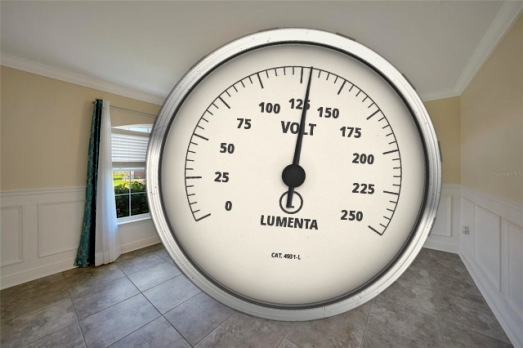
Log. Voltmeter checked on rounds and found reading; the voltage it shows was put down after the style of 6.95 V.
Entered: 130 V
